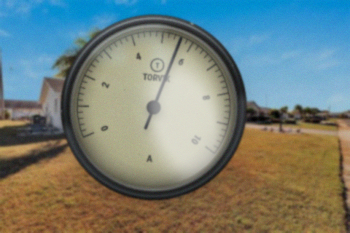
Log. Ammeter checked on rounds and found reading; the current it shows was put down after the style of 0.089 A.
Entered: 5.6 A
